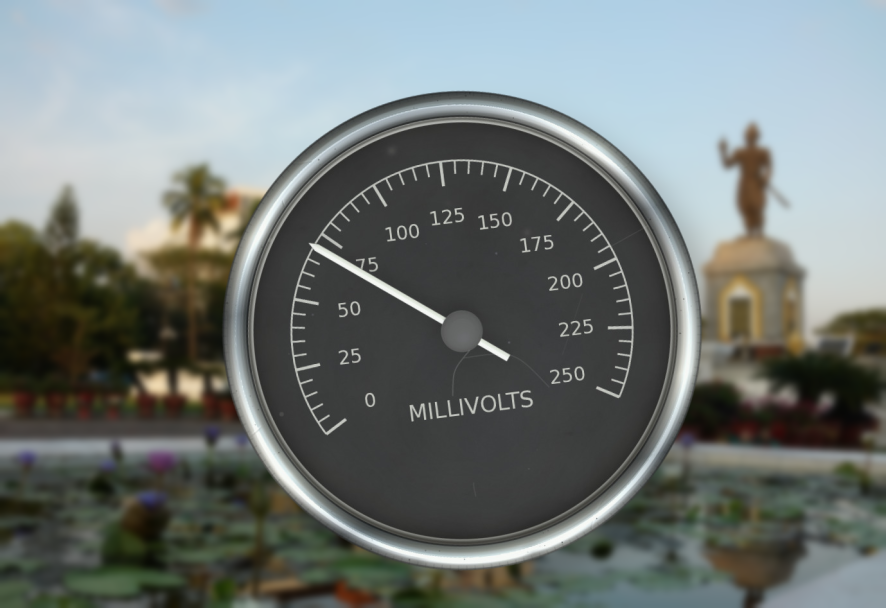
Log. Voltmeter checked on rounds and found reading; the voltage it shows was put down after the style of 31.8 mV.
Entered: 70 mV
